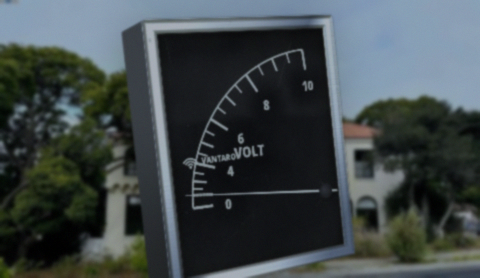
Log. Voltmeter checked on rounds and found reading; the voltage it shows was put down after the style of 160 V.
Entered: 2 V
